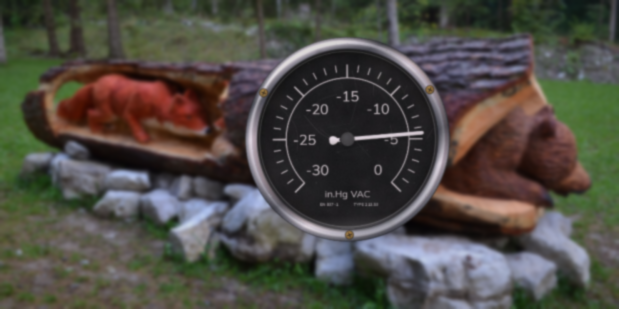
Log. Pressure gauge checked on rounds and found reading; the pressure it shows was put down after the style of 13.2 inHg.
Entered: -5.5 inHg
